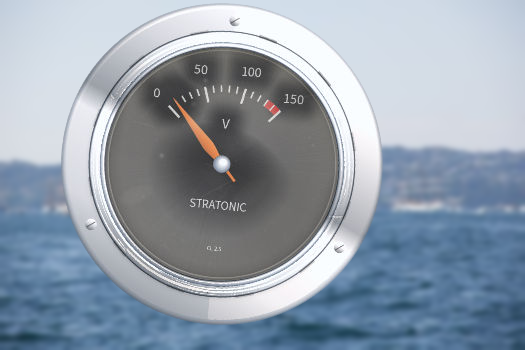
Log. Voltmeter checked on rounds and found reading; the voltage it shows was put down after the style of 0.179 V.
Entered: 10 V
